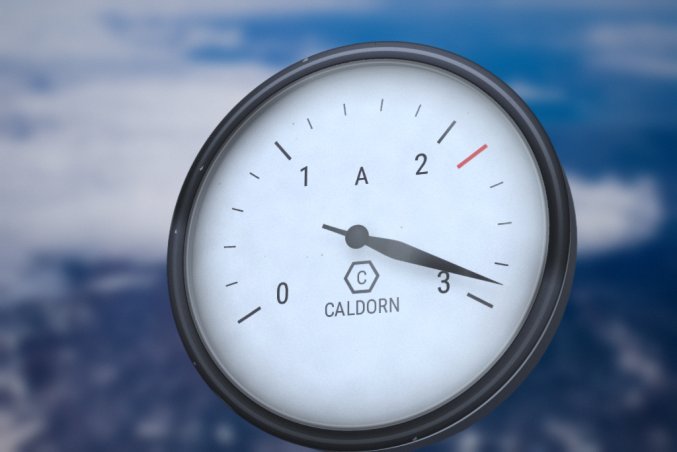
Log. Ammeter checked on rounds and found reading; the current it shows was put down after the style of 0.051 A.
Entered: 2.9 A
